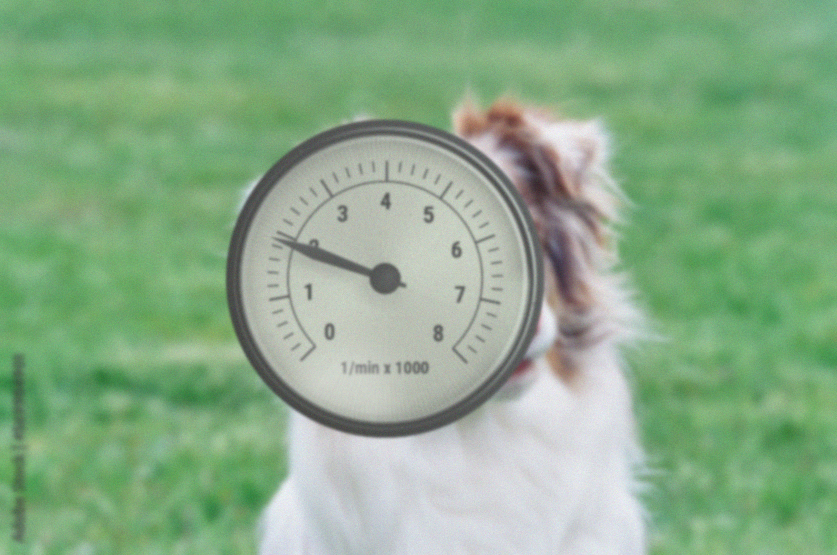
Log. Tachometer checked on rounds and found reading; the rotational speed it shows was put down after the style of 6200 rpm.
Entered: 1900 rpm
